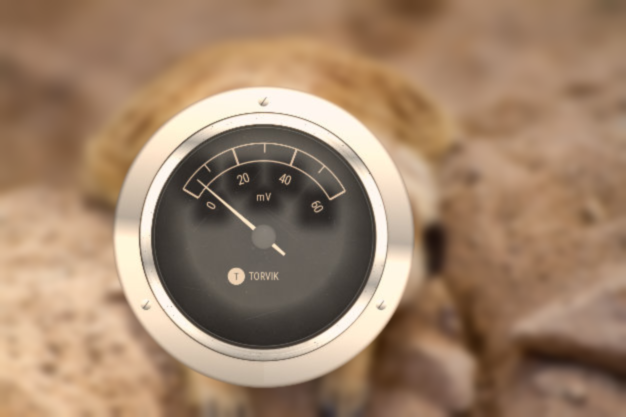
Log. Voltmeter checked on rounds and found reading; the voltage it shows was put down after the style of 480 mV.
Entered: 5 mV
